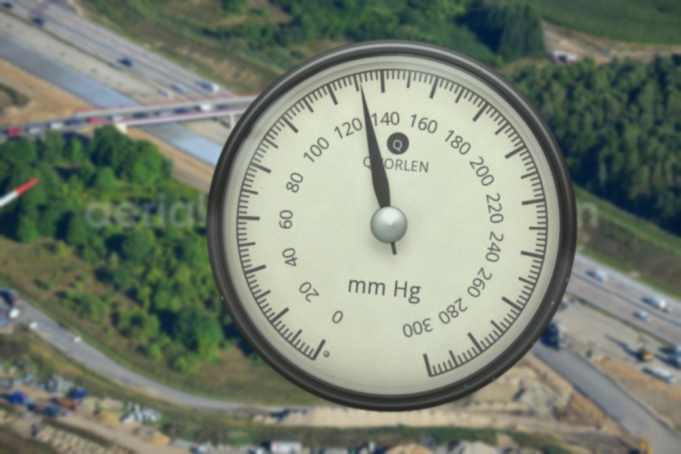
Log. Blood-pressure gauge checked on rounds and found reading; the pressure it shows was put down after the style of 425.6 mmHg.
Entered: 132 mmHg
